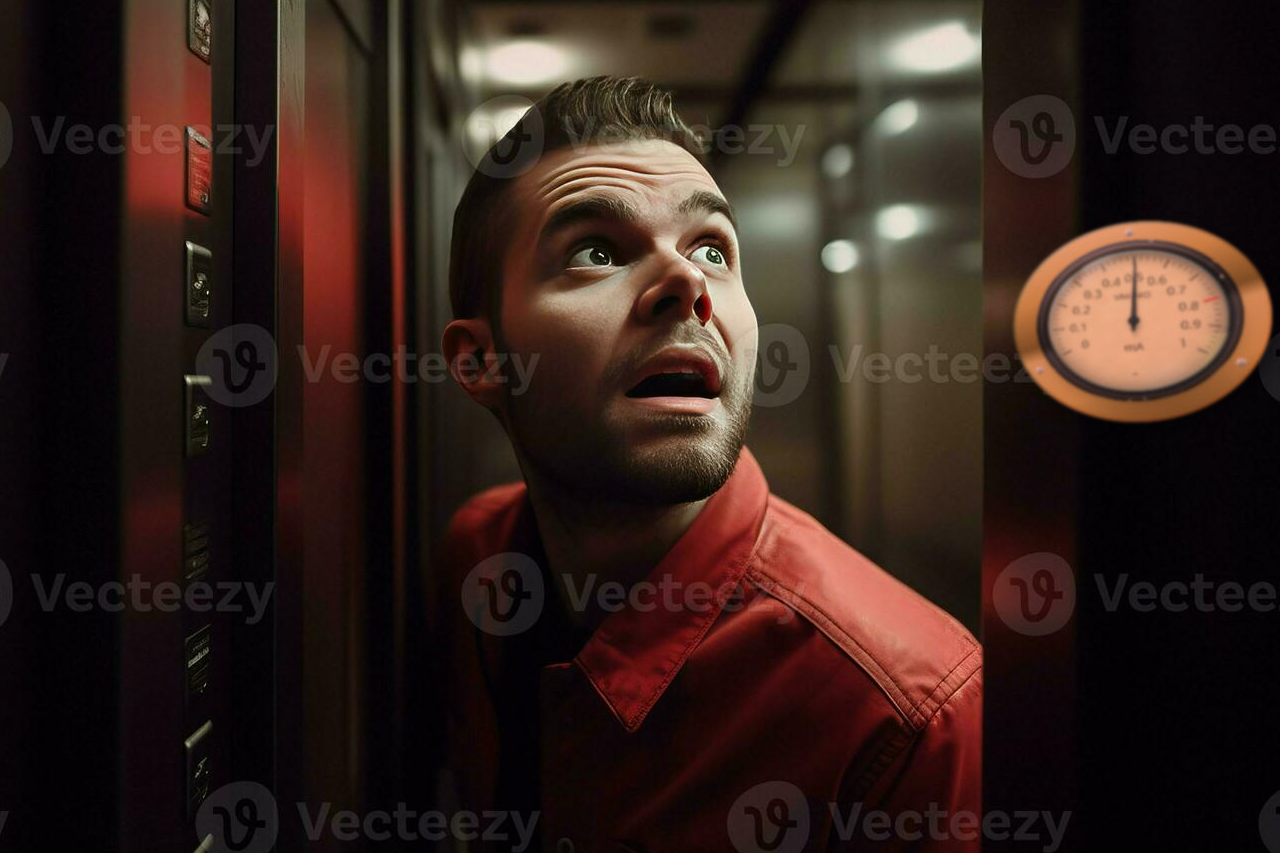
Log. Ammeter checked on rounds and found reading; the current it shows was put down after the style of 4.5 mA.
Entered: 0.5 mA
